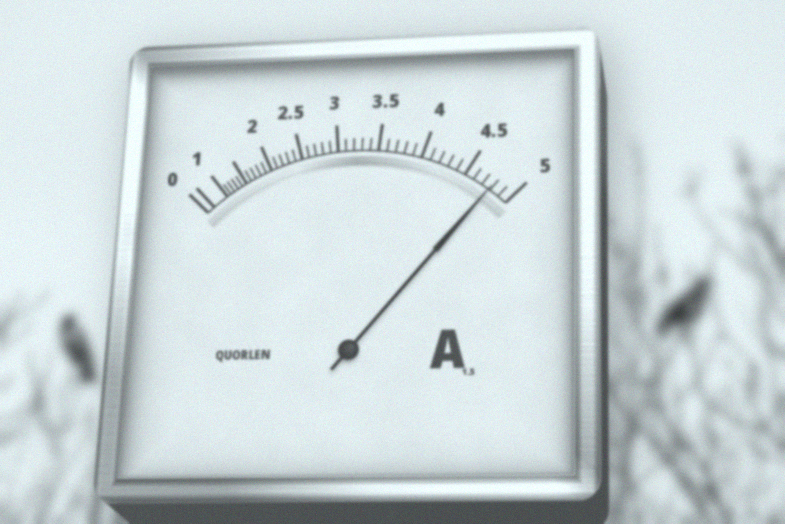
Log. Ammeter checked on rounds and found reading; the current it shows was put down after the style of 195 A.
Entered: 4.8 A
